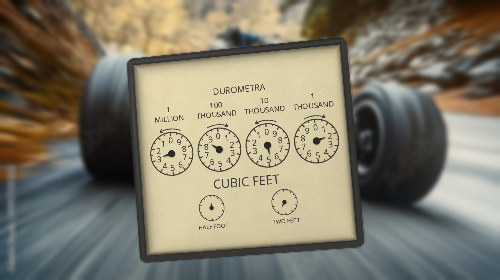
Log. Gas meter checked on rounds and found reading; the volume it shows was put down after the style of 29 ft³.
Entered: 285200 ft³
